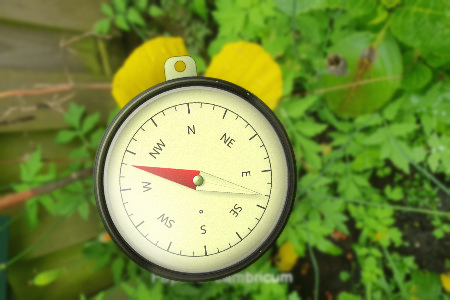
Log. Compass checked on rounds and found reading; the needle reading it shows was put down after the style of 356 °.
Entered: 290 °
